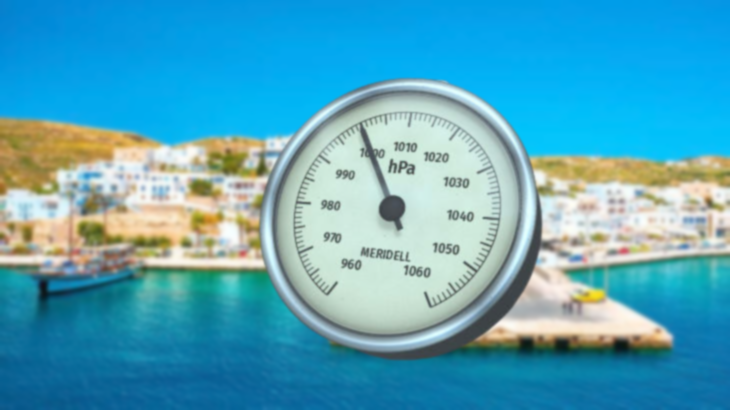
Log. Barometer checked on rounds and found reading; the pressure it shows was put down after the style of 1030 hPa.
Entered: 1000 hPa
